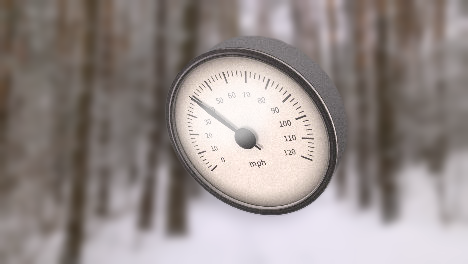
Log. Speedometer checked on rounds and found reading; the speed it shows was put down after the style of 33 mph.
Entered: 40 mph
